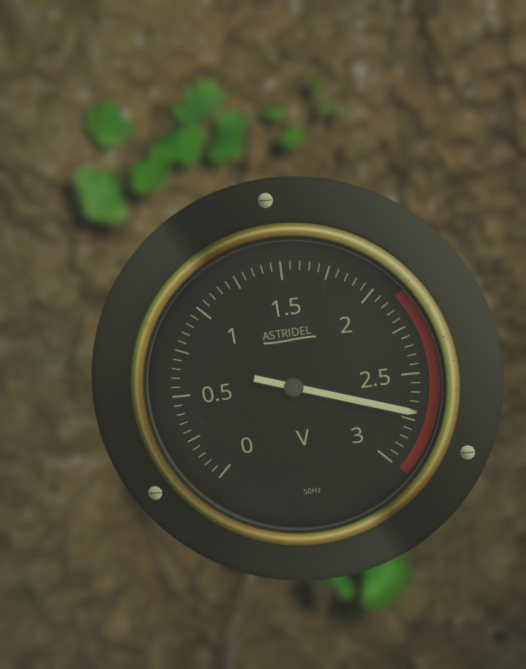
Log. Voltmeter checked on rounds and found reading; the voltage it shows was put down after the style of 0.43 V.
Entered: 2.7 V
